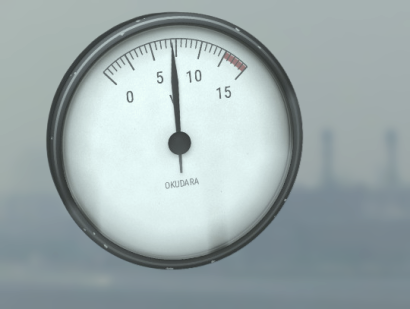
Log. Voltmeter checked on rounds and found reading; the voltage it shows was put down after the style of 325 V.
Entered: 7 V
